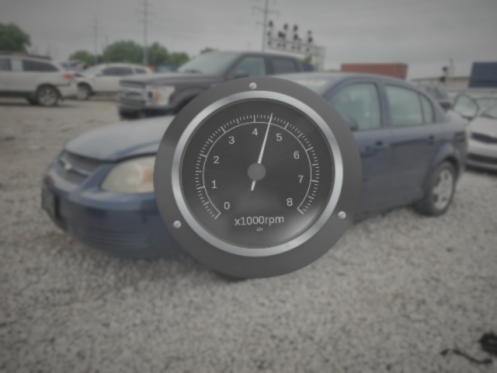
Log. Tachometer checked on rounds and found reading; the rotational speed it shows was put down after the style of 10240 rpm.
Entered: 4500 rpm
